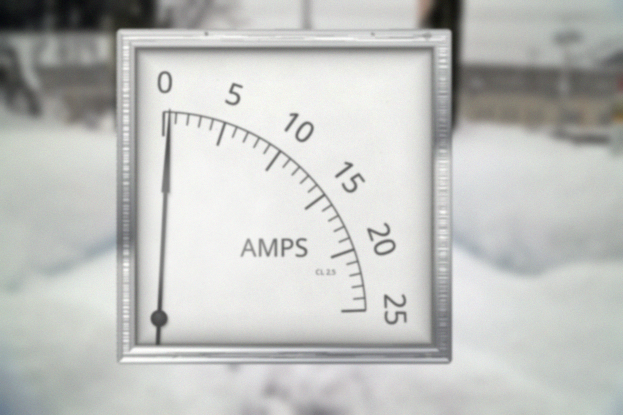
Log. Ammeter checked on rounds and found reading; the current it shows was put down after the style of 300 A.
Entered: 0.5 A
